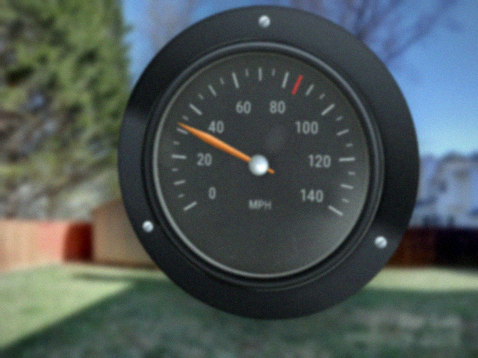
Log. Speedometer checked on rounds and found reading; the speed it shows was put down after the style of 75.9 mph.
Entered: 32.5 mph
